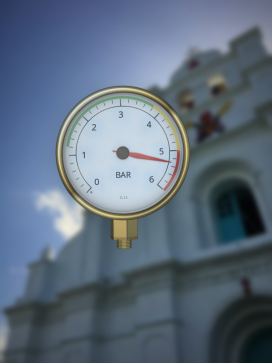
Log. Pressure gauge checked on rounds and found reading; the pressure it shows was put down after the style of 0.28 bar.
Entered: 5.3 bar
